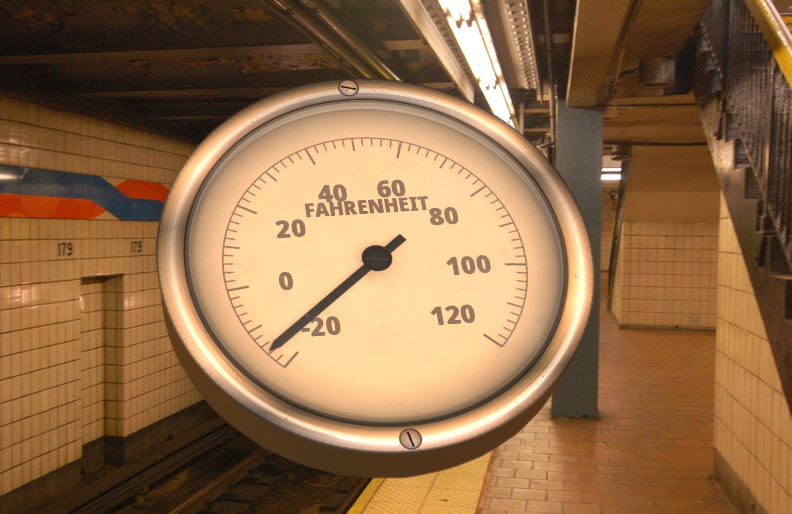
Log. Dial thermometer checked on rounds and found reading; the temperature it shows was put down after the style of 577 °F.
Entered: -16 °F
